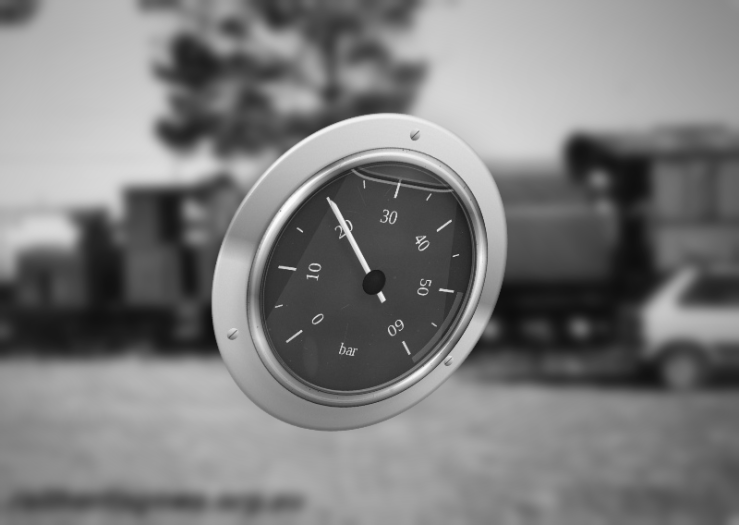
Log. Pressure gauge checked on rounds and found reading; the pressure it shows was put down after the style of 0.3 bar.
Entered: 20 bar
